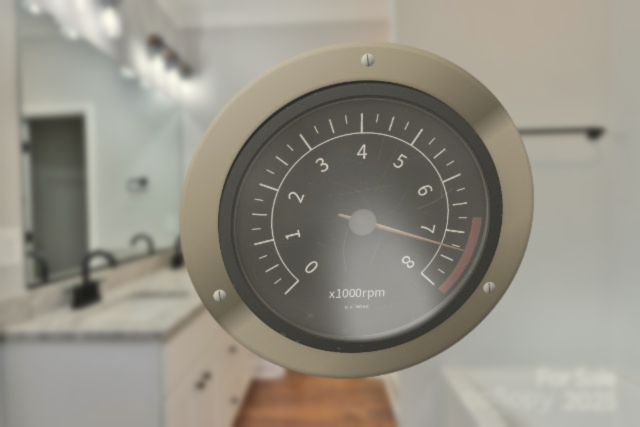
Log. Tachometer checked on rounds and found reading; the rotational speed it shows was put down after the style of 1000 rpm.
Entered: 7250 rpm
